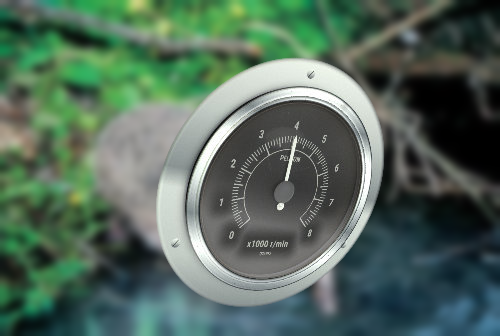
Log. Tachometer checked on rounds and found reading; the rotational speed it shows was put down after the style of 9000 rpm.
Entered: 4000 rpm
